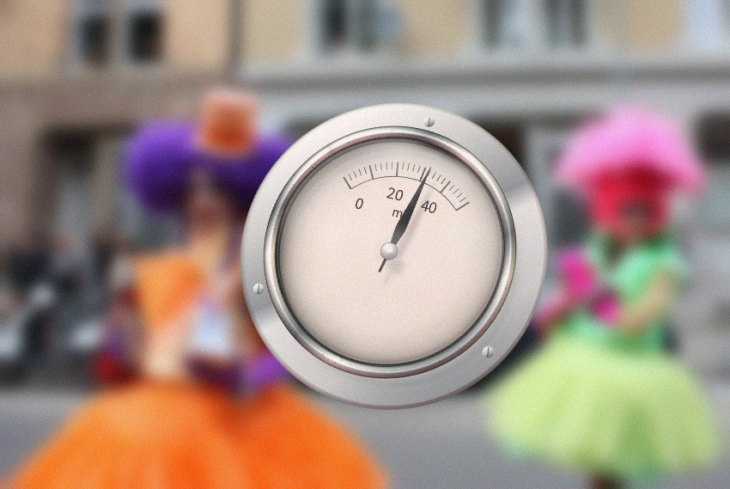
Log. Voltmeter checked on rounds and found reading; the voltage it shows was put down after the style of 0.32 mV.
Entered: 32 mV
